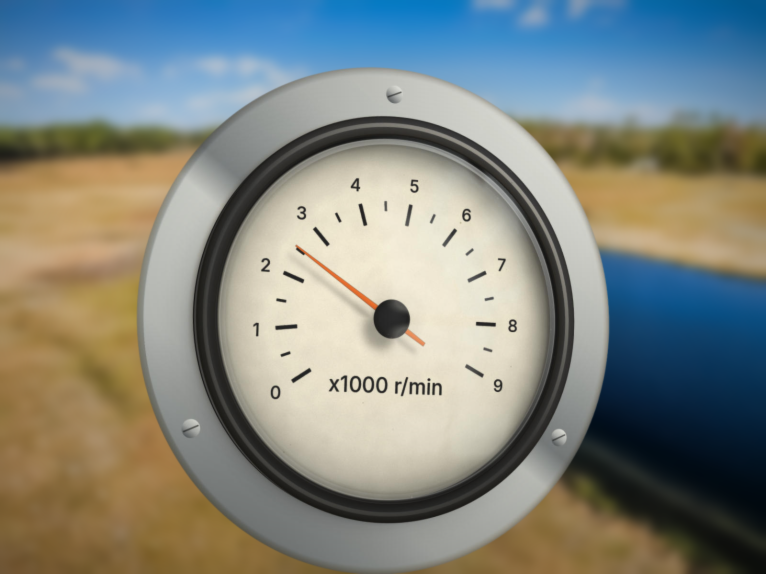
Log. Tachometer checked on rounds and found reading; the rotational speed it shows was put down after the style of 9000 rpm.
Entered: 2500 rpm
